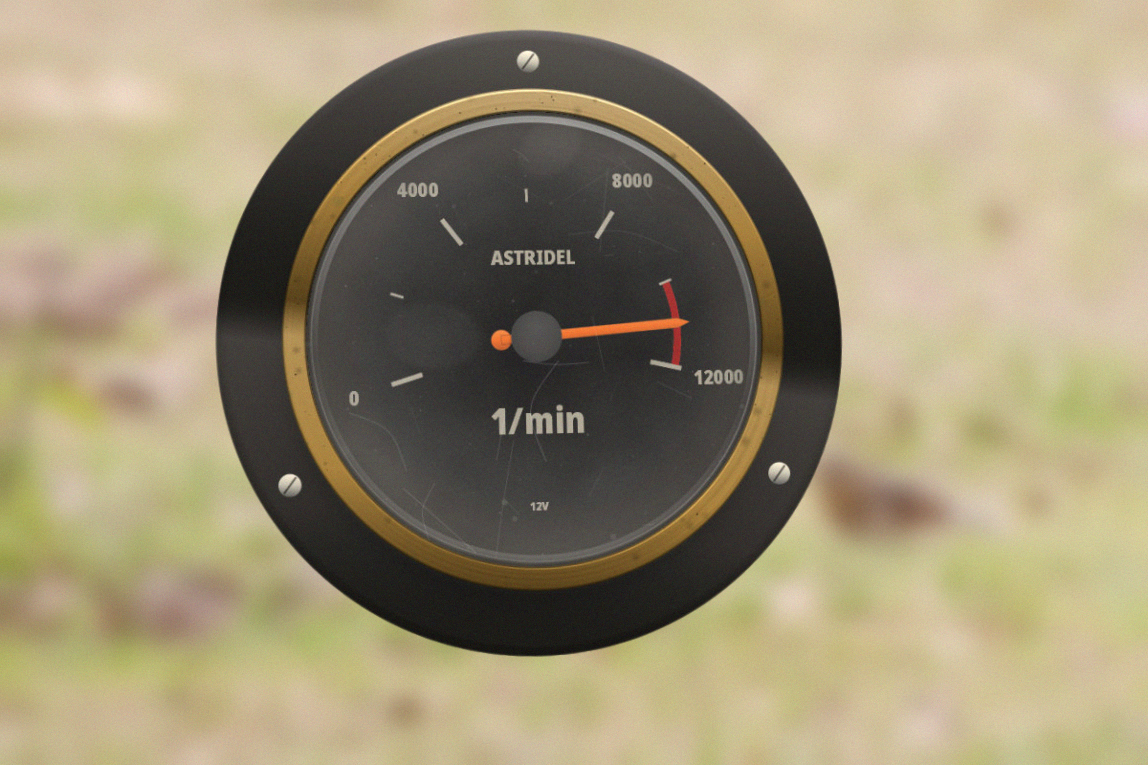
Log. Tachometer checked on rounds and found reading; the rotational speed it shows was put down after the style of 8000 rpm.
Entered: 11000 rpm
